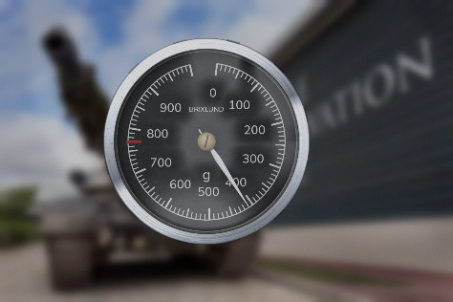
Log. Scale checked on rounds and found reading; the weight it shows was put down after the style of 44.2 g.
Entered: 410 g
